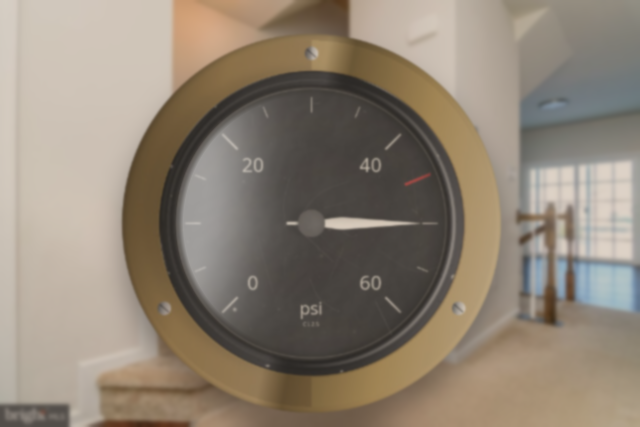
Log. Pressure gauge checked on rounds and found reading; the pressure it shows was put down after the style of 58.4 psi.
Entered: 50 psi
